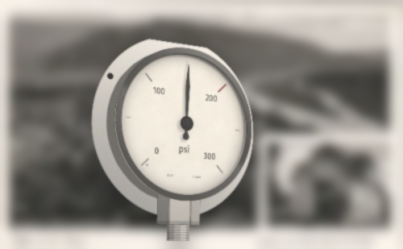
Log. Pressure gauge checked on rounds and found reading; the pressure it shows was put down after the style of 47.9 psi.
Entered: 150 psi
